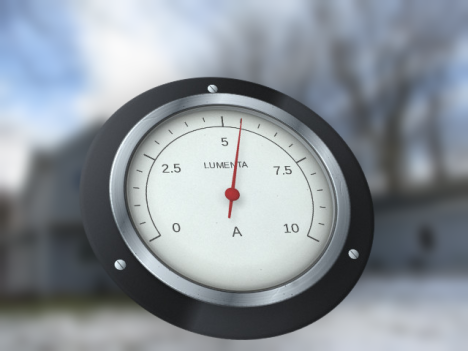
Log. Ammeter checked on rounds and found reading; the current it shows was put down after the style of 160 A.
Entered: 5.5 A
